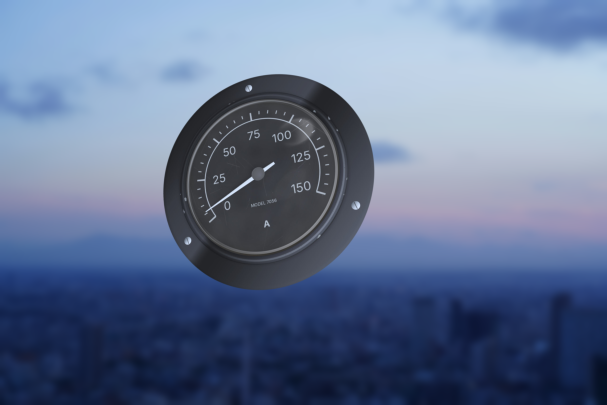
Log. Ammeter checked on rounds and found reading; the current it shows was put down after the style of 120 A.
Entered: 5 A
